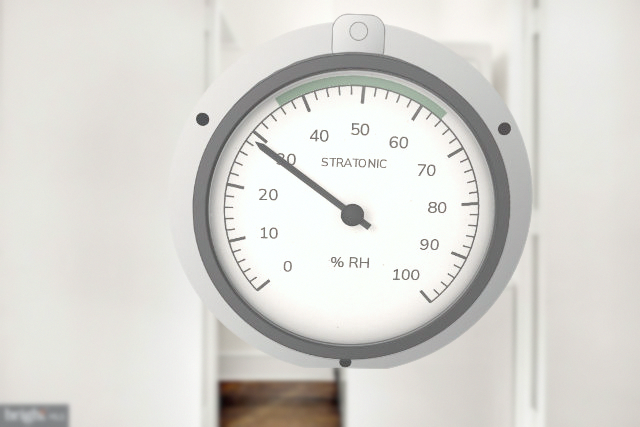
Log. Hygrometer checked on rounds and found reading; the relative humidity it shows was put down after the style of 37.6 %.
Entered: 29 %
